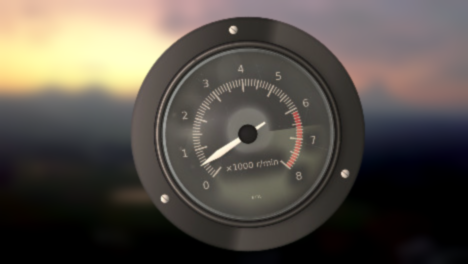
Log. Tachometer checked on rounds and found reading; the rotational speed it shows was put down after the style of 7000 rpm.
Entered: 500 rpm
